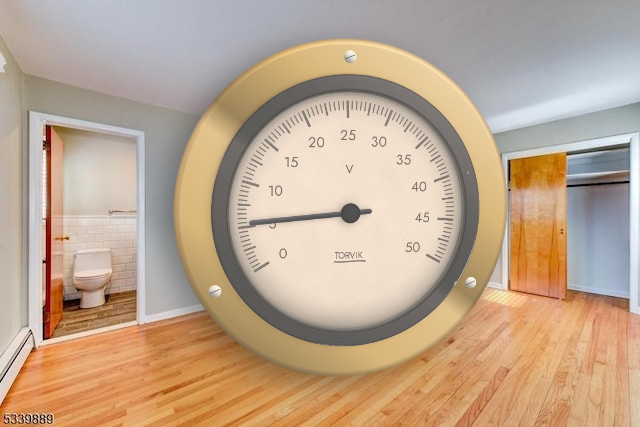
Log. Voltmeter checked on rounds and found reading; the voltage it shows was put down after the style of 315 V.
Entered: 5.5 V
